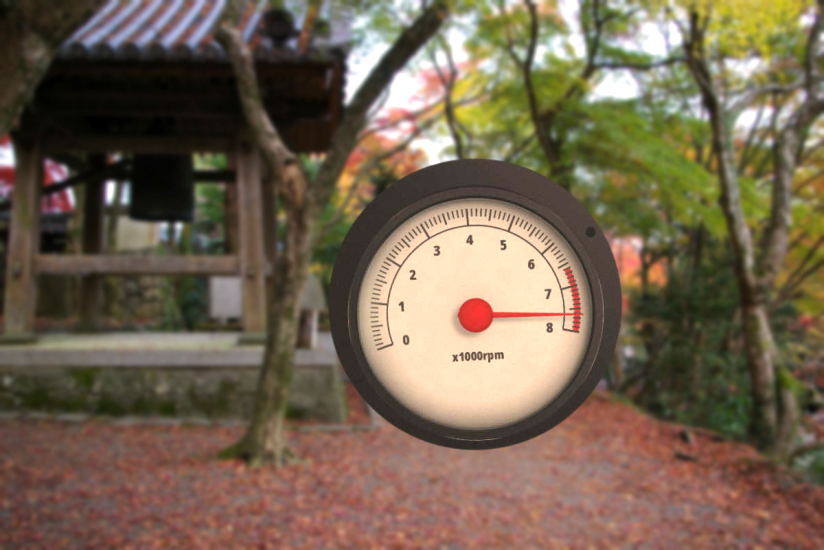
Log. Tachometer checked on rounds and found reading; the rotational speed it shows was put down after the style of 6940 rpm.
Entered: 7600 rpm
